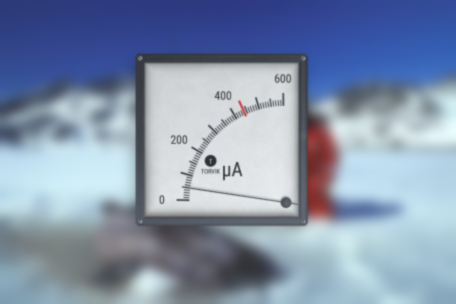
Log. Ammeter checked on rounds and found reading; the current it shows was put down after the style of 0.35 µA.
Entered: 50 µA
